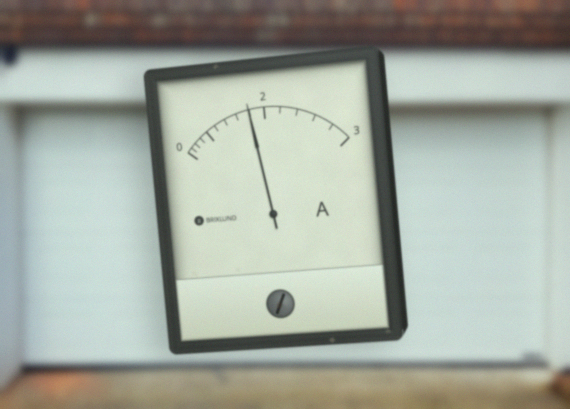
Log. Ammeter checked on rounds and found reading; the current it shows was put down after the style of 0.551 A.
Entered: 1.8 A
